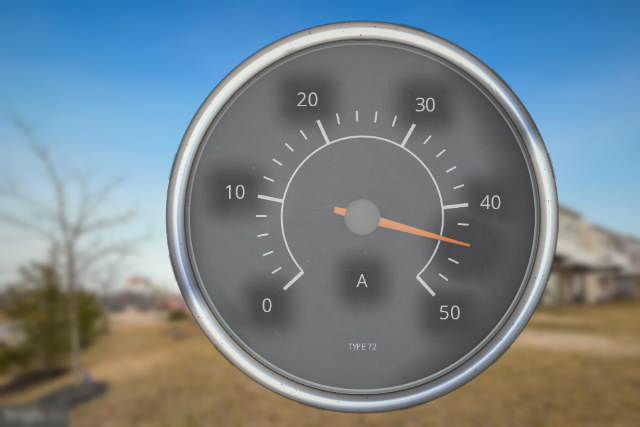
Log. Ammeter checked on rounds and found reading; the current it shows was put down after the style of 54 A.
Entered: 44 A
